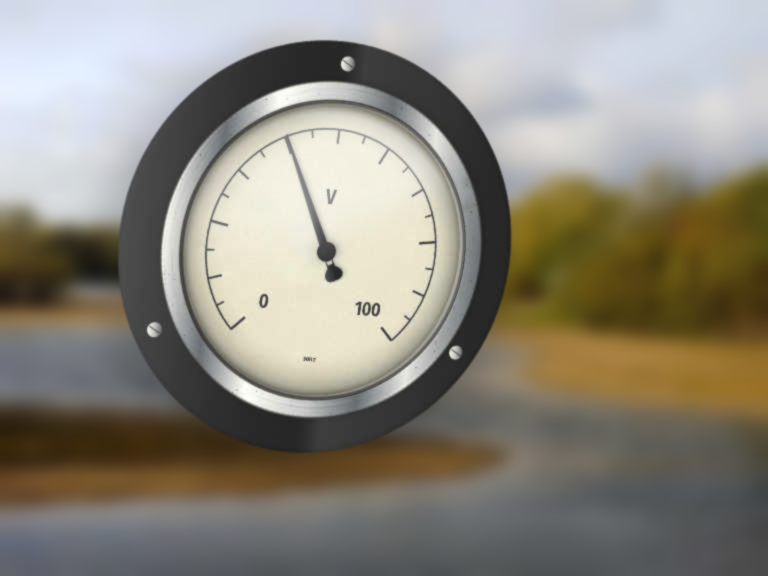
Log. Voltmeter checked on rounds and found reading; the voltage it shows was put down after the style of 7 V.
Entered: 40 V
